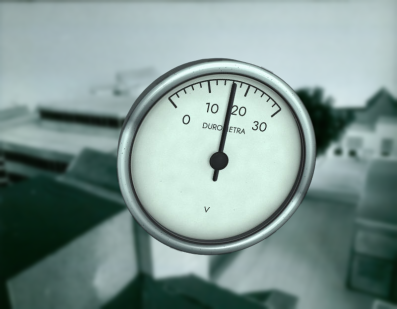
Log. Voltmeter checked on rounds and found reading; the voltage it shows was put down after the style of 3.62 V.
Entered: 16 V
